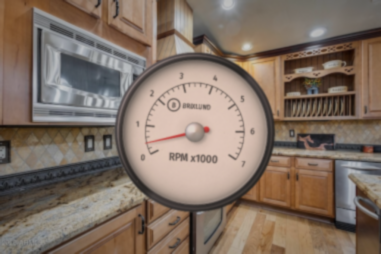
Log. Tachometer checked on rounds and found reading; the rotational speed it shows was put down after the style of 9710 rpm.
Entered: 400 rpm
